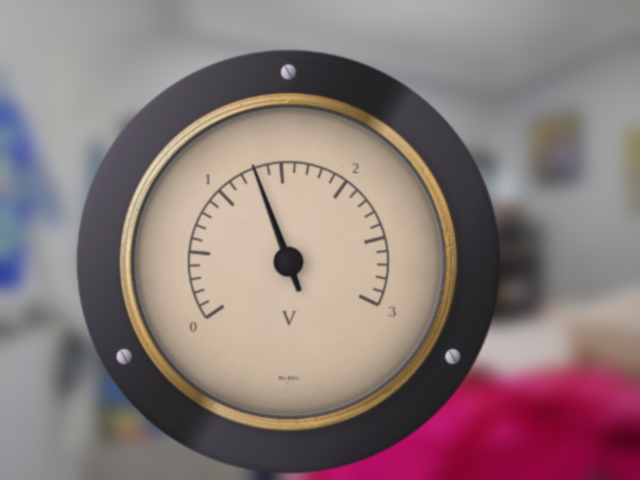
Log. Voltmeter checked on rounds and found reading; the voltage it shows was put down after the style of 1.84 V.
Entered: 1.3 V
